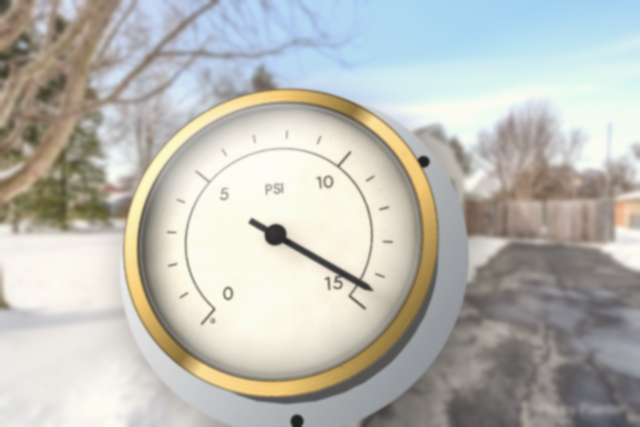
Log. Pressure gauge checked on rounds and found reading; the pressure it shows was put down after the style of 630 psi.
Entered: 14.5 psi
